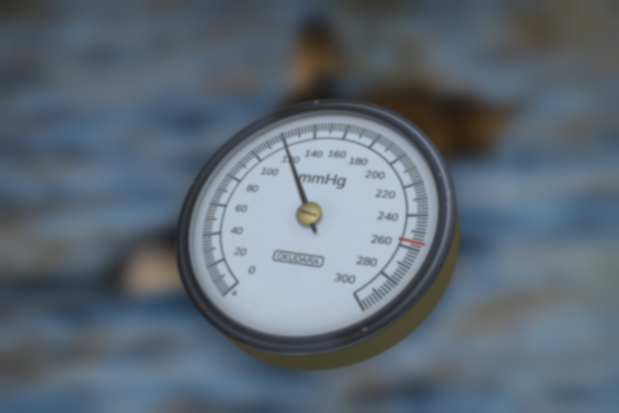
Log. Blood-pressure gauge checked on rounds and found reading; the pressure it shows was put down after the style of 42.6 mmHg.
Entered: 120 mmHg
